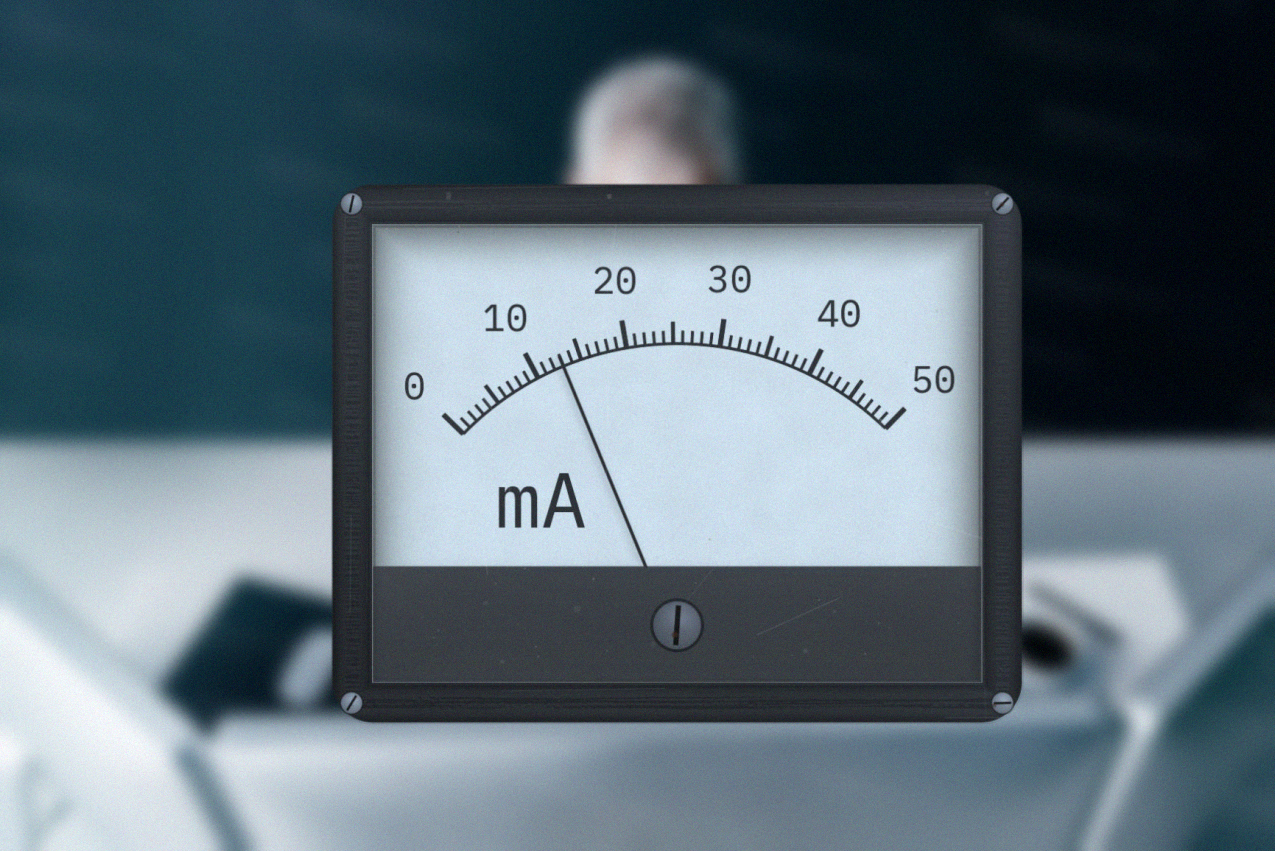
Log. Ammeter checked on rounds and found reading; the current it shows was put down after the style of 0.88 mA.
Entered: 13 mA
